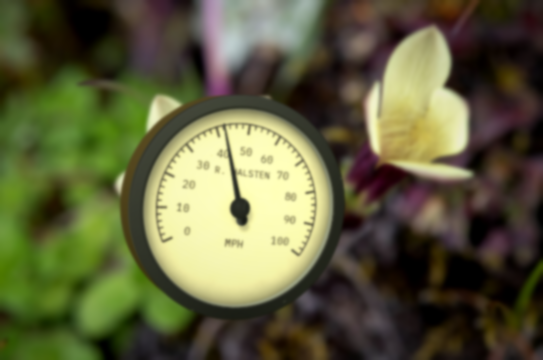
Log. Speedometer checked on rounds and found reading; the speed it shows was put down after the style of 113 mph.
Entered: 42 mph
